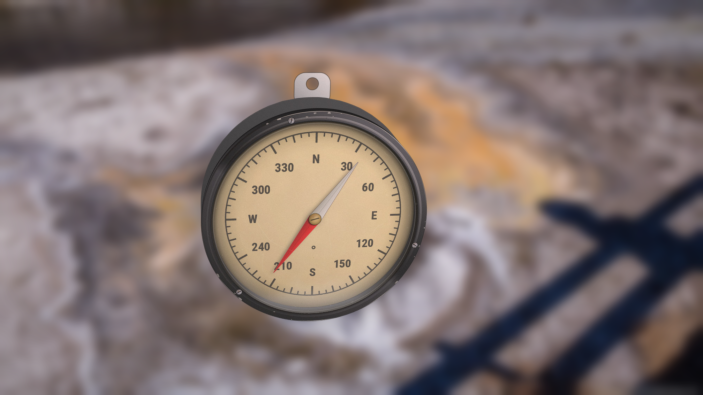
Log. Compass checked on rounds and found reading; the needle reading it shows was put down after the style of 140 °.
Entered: 215 °
